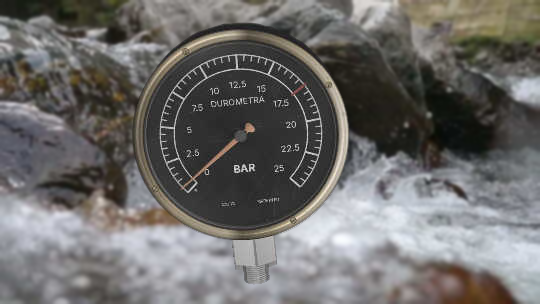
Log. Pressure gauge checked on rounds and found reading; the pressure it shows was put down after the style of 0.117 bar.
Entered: 0.5 bar
